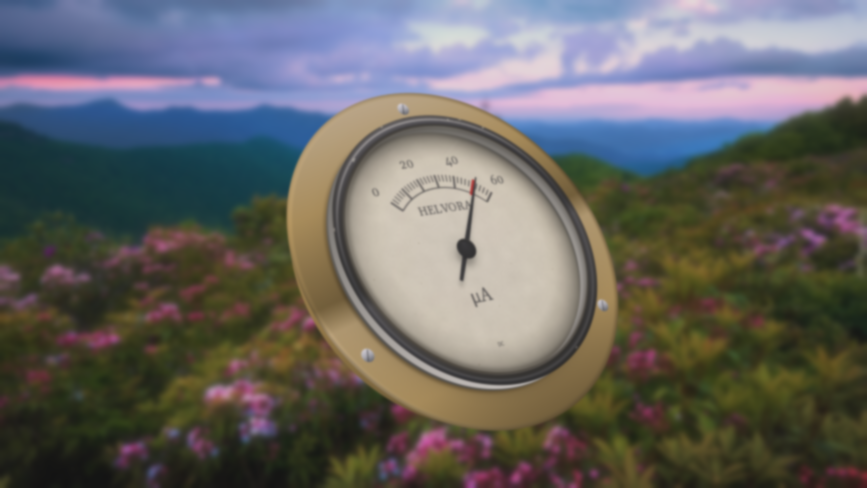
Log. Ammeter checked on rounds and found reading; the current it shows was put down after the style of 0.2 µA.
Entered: 50 µA
